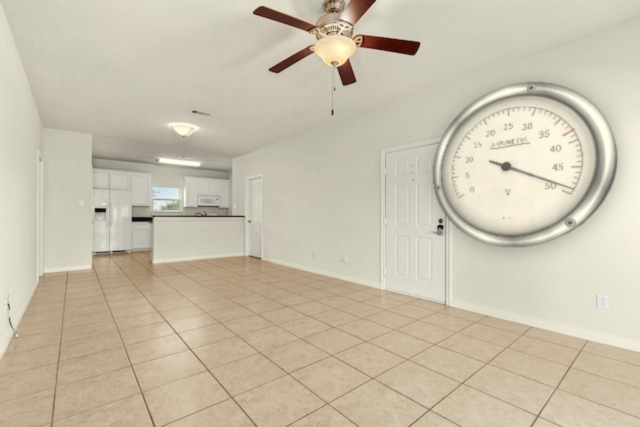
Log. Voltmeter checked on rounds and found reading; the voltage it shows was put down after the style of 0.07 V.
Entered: 49 V
